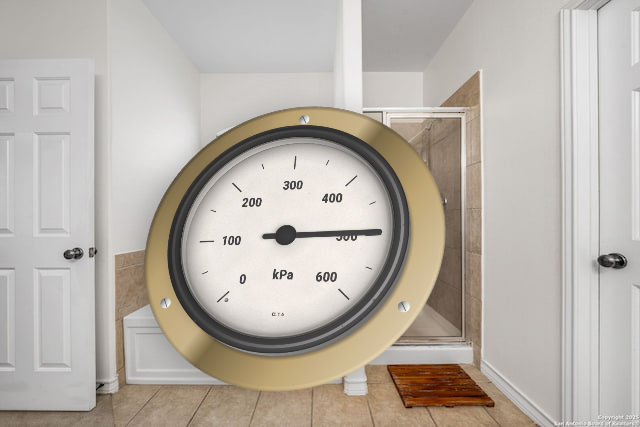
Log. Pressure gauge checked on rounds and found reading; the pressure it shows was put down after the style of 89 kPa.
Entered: 500 kPa
